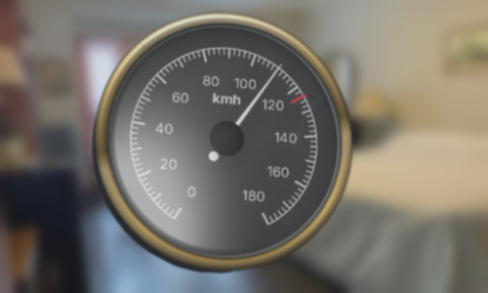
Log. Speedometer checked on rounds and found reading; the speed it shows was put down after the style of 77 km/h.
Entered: 110 km/h
